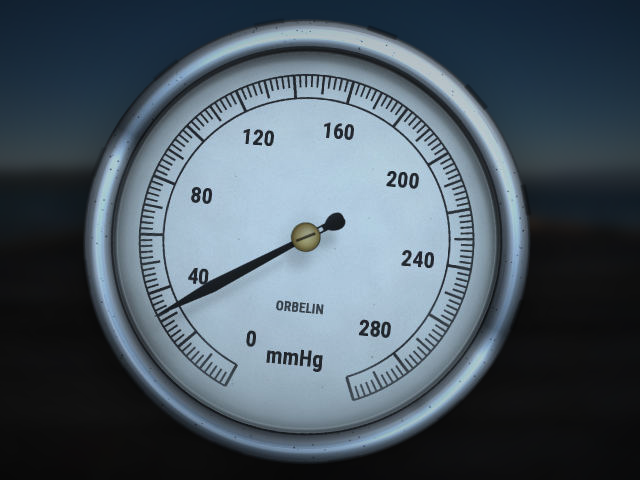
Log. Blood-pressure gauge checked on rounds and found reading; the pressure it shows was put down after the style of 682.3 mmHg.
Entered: 32 mmHg
